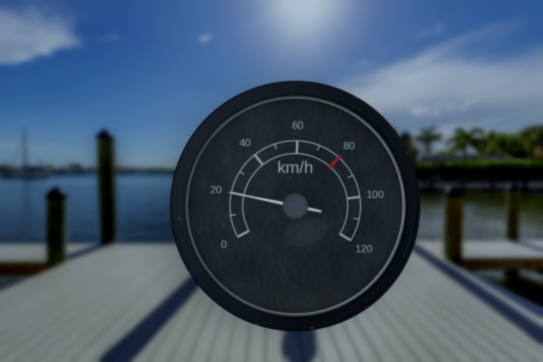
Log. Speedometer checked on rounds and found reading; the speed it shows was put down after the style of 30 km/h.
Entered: 20 km/h
